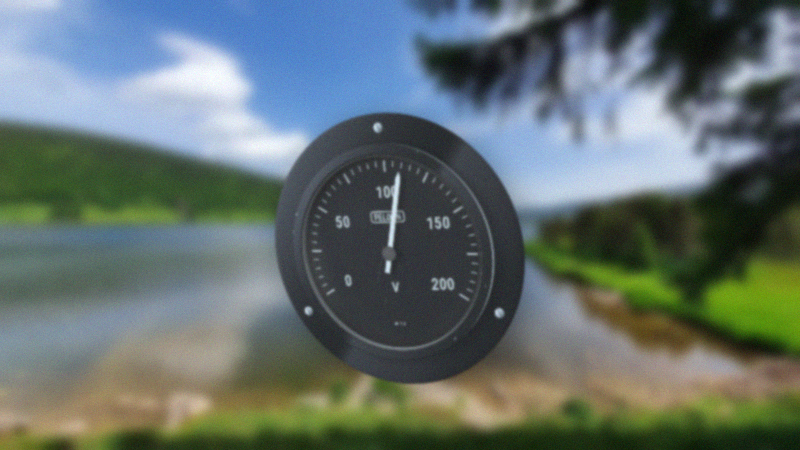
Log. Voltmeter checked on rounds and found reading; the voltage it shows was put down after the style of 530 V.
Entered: 110 V
